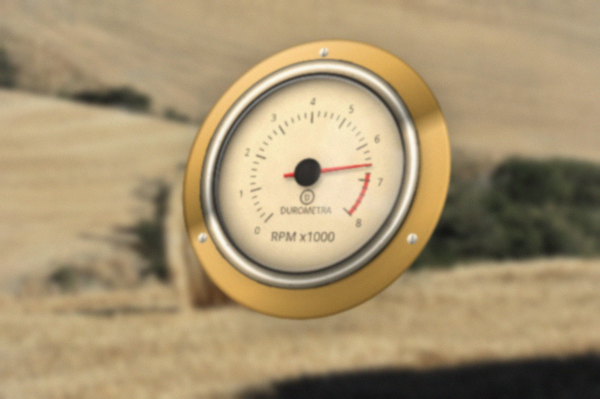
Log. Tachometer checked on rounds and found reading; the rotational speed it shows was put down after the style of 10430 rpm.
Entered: 6600 rpm
